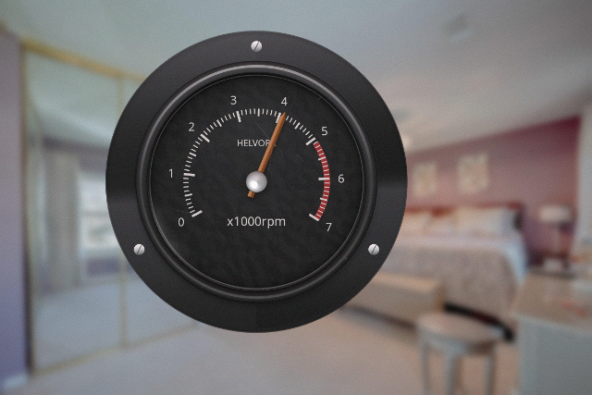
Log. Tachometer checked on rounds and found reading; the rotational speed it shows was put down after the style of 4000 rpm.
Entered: 4100 rpm
